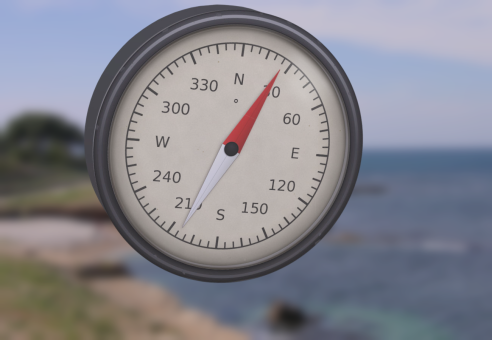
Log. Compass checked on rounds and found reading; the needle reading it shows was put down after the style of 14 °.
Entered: 25 °
